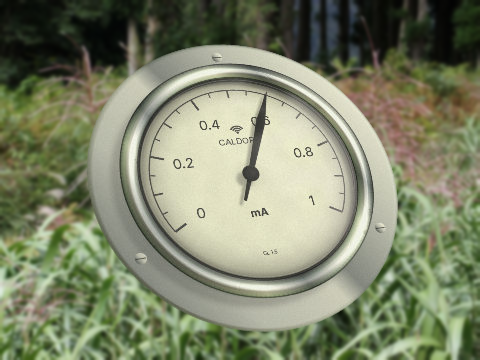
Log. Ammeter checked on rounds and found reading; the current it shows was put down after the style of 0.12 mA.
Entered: 0.6 mA
